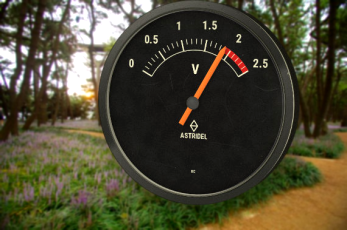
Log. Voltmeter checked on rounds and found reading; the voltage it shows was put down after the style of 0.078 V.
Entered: 1.9 V
